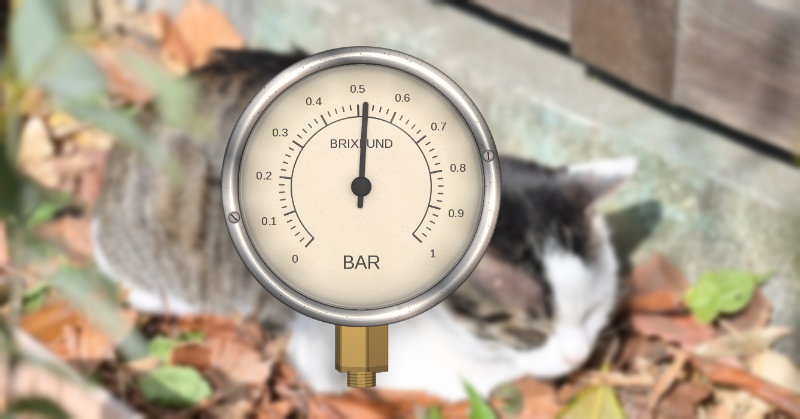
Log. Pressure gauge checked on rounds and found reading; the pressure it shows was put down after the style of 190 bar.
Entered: 0.52 bar
